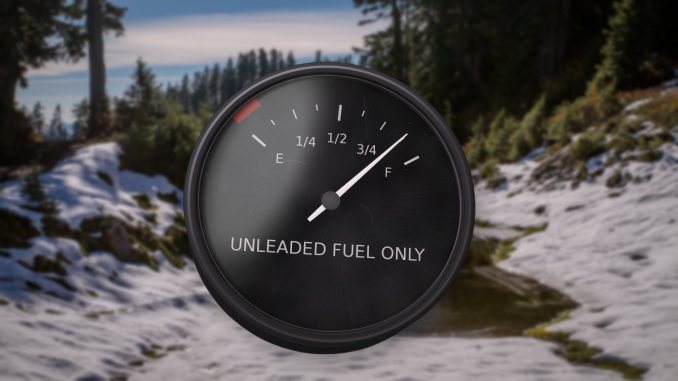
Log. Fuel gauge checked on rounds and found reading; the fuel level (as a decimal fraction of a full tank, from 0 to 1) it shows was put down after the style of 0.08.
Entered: 0.875
